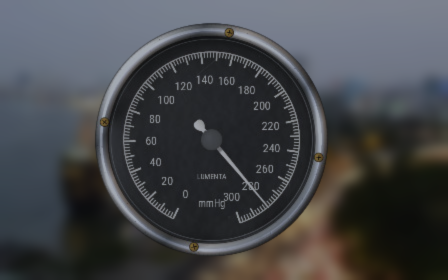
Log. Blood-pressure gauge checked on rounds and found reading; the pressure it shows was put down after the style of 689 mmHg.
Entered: 280 mmHg
